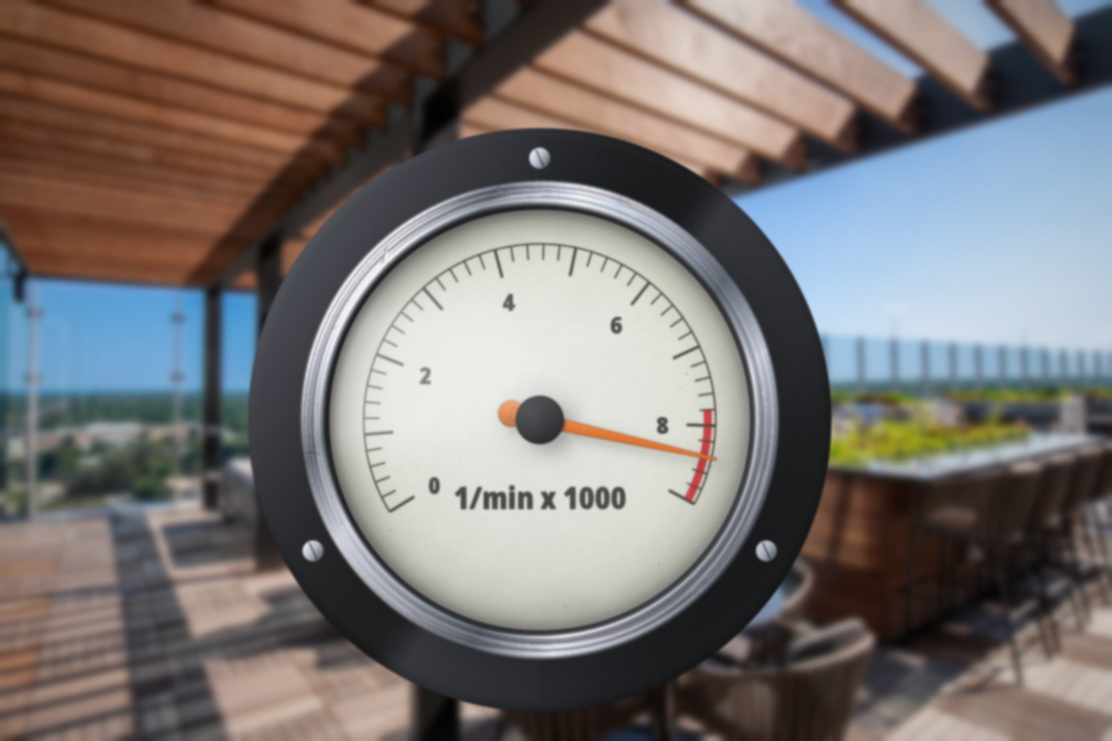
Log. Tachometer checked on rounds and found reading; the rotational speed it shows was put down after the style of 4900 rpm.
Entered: 8400 rpm
